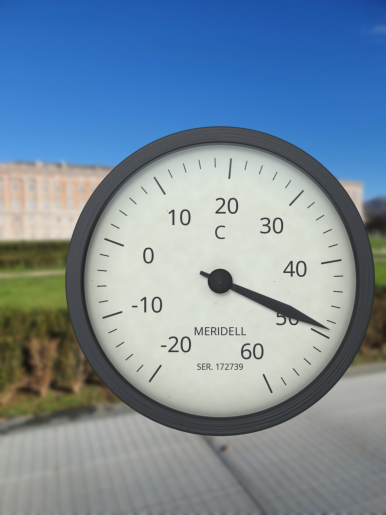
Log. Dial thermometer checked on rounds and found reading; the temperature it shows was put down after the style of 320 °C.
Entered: 49 °C
